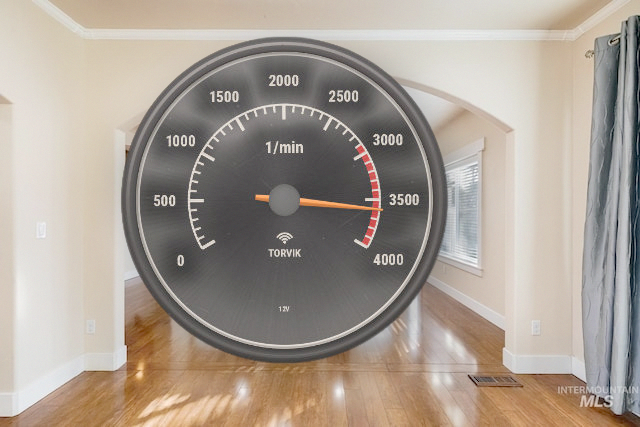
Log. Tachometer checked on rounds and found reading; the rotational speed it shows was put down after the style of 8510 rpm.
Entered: 3600 rpm
